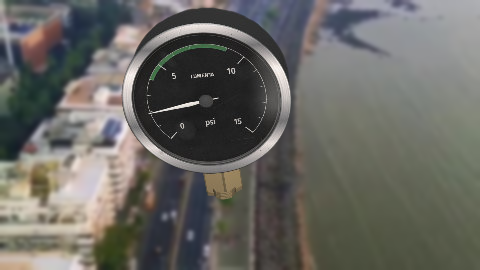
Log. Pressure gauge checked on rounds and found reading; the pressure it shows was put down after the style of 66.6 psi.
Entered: 2 psi
